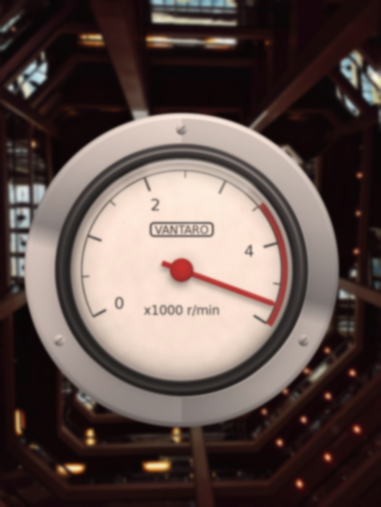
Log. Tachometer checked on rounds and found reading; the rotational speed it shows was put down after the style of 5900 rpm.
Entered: 4750 rpm
